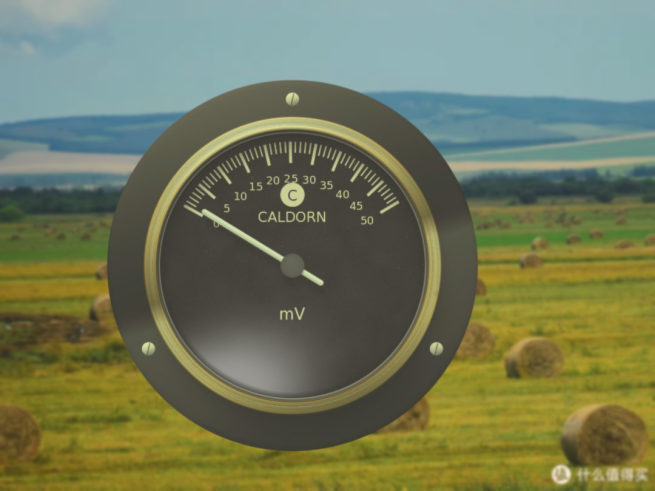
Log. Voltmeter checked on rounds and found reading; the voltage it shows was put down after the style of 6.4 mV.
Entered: 1 mV
